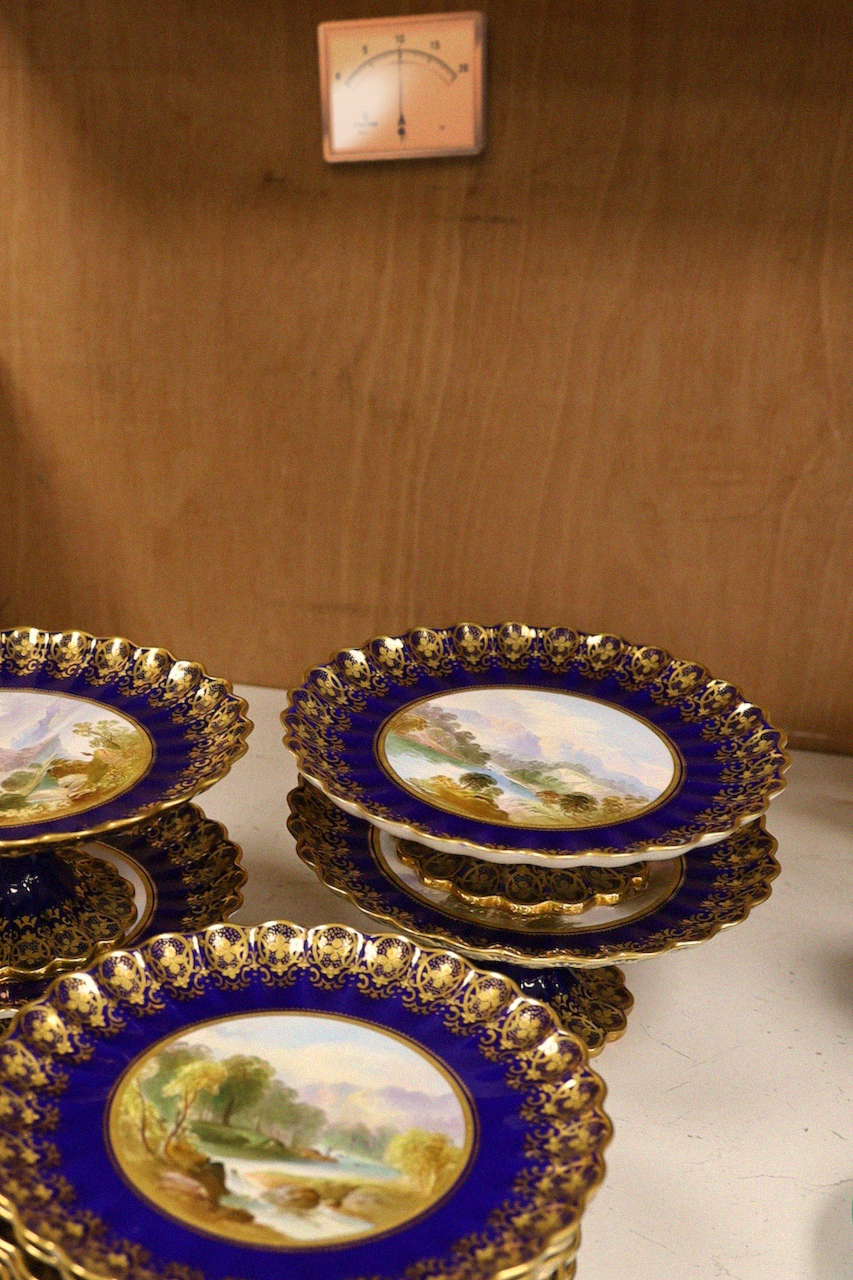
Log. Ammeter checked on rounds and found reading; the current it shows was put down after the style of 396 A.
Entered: 10 A
